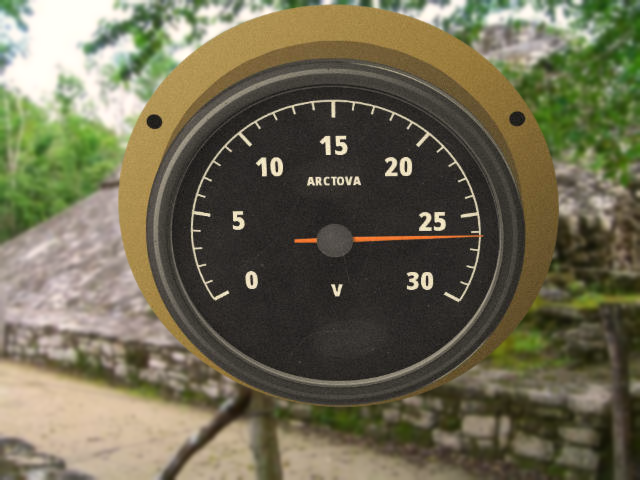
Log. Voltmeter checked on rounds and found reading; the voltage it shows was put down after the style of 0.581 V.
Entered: 26 V
